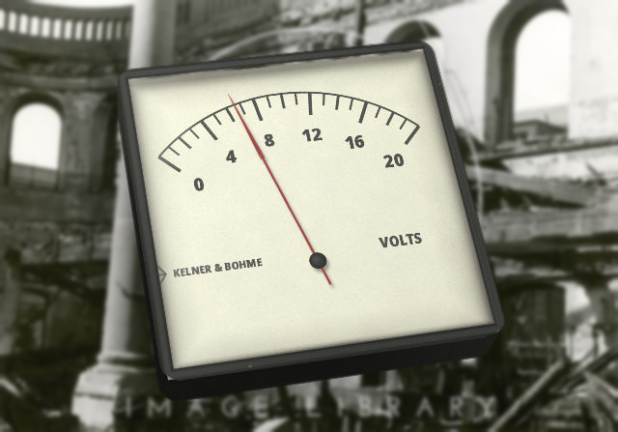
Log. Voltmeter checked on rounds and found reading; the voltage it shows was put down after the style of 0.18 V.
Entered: 6.5 V
